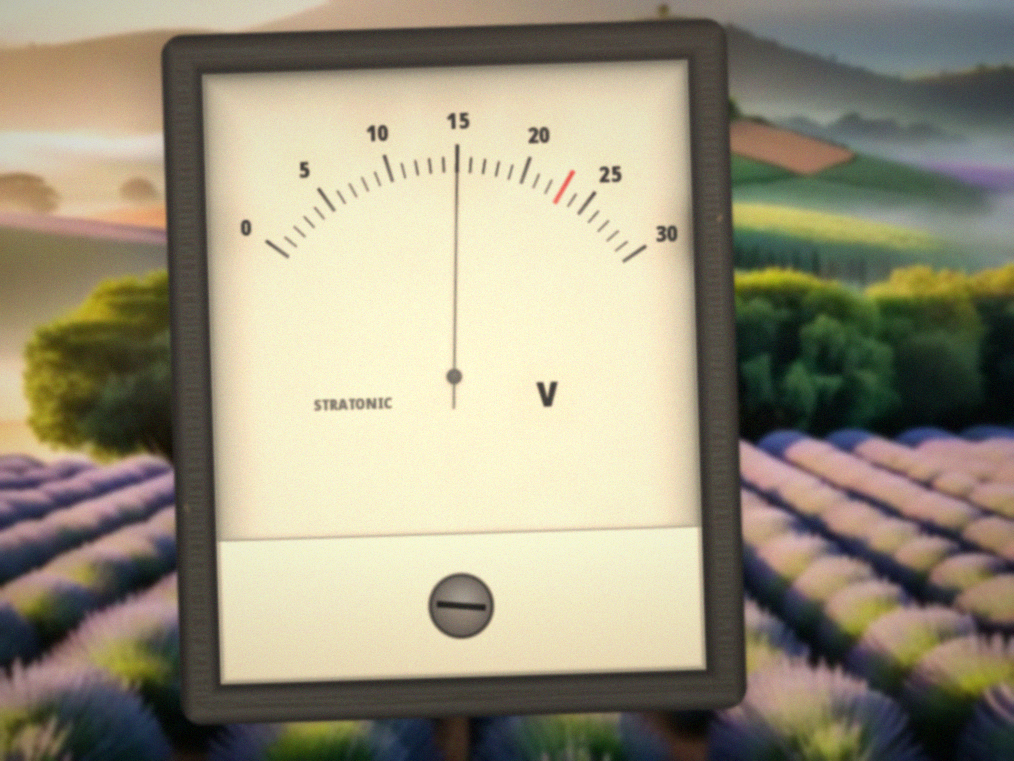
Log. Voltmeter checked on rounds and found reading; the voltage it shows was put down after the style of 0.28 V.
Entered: 15 V
